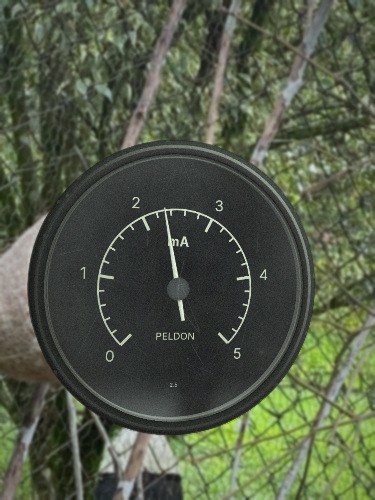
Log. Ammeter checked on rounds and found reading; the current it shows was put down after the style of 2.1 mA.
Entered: 2.3 mA
